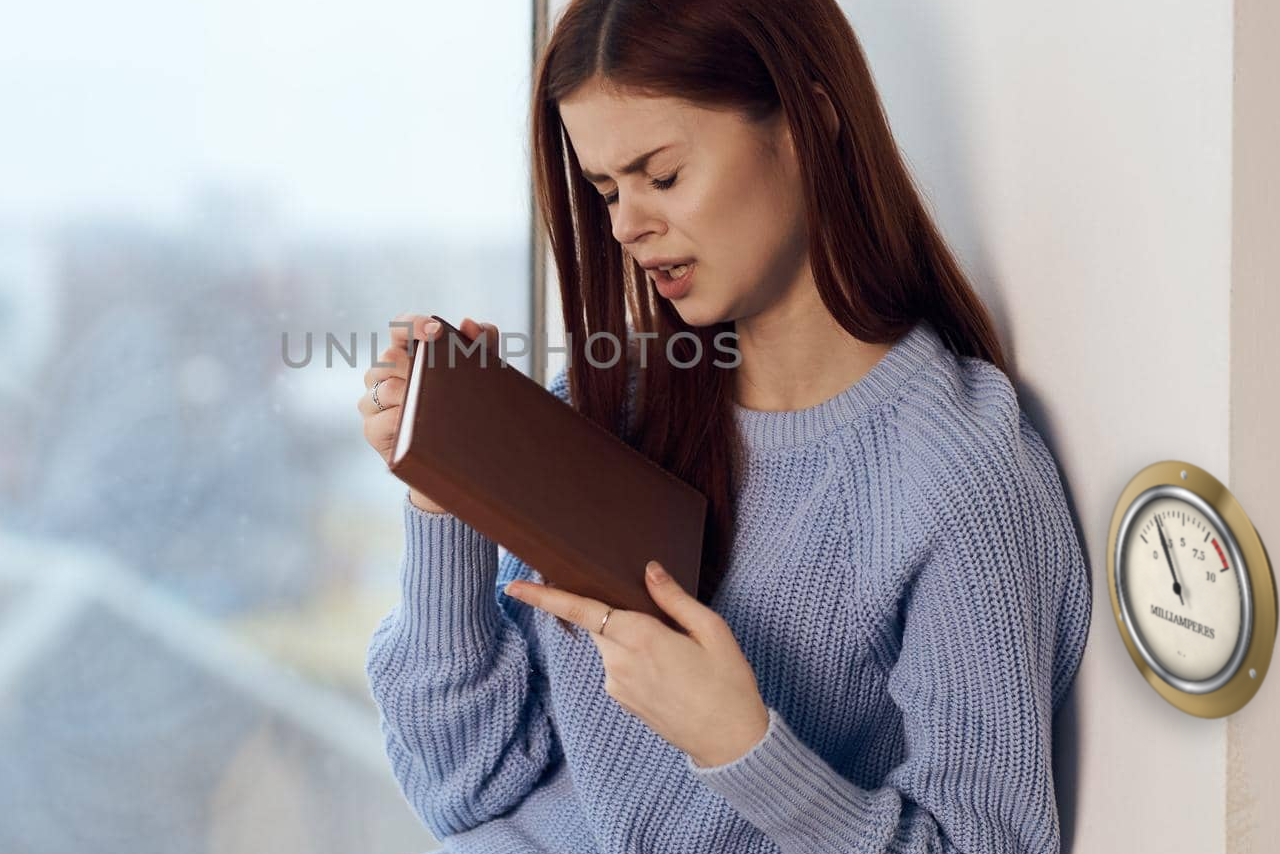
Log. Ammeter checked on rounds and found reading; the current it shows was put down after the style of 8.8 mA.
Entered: 2.5 mA
